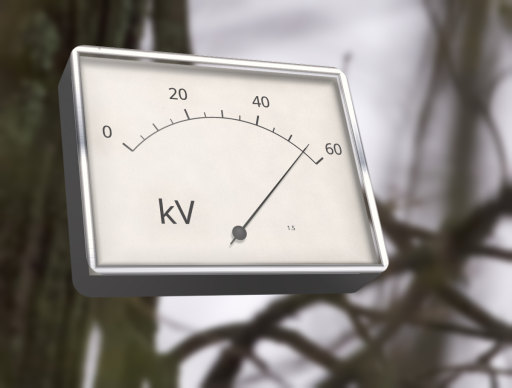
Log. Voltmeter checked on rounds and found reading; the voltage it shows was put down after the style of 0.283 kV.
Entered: 55 kV
